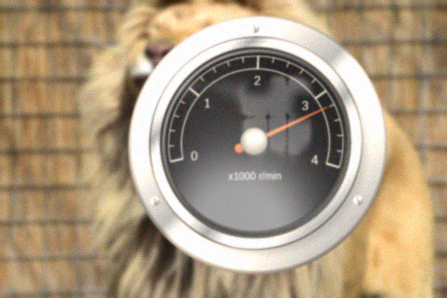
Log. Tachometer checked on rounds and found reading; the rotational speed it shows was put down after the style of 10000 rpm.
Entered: 3200 rpm
